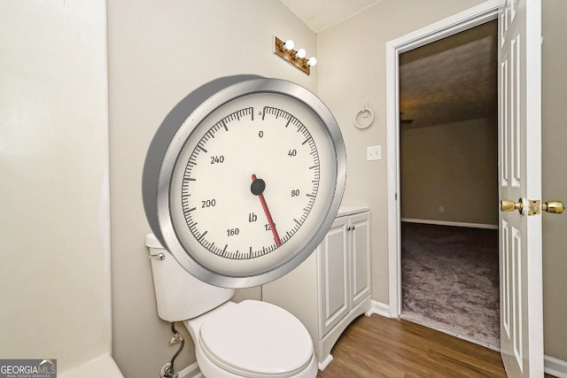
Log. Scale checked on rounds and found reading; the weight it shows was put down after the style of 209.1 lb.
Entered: 120 lb
